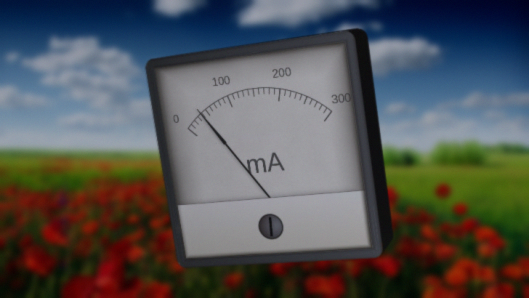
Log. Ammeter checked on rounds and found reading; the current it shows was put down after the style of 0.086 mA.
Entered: 40 mA
